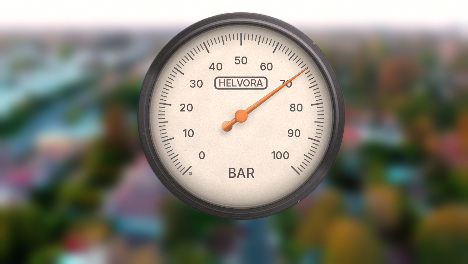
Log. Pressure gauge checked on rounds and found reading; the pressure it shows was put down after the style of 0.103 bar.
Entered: 70 bar
